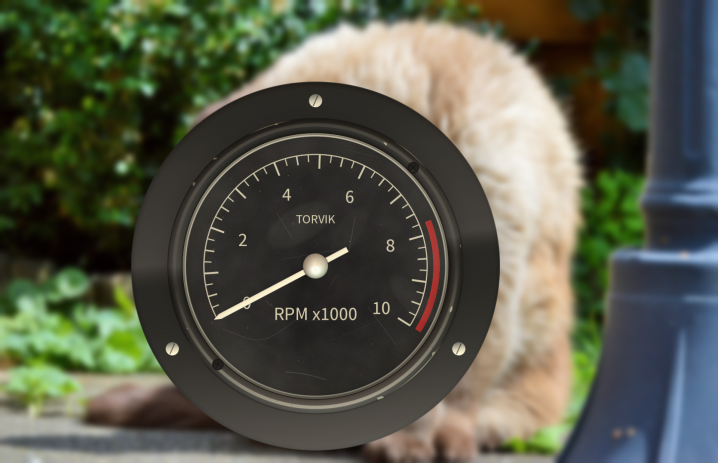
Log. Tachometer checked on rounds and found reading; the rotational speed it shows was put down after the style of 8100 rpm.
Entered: 0 rpm
